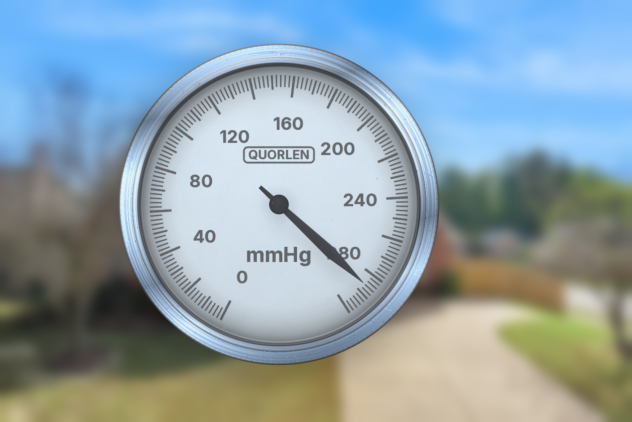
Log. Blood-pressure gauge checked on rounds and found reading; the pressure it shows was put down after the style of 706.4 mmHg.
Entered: 286 mmHg
